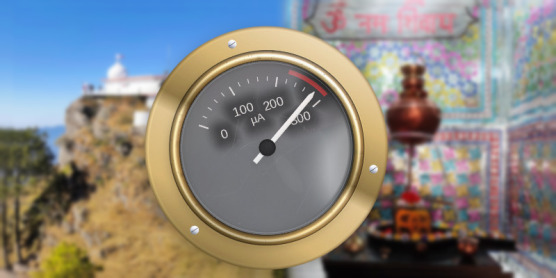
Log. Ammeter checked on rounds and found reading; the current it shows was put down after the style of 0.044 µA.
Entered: 280 µA
